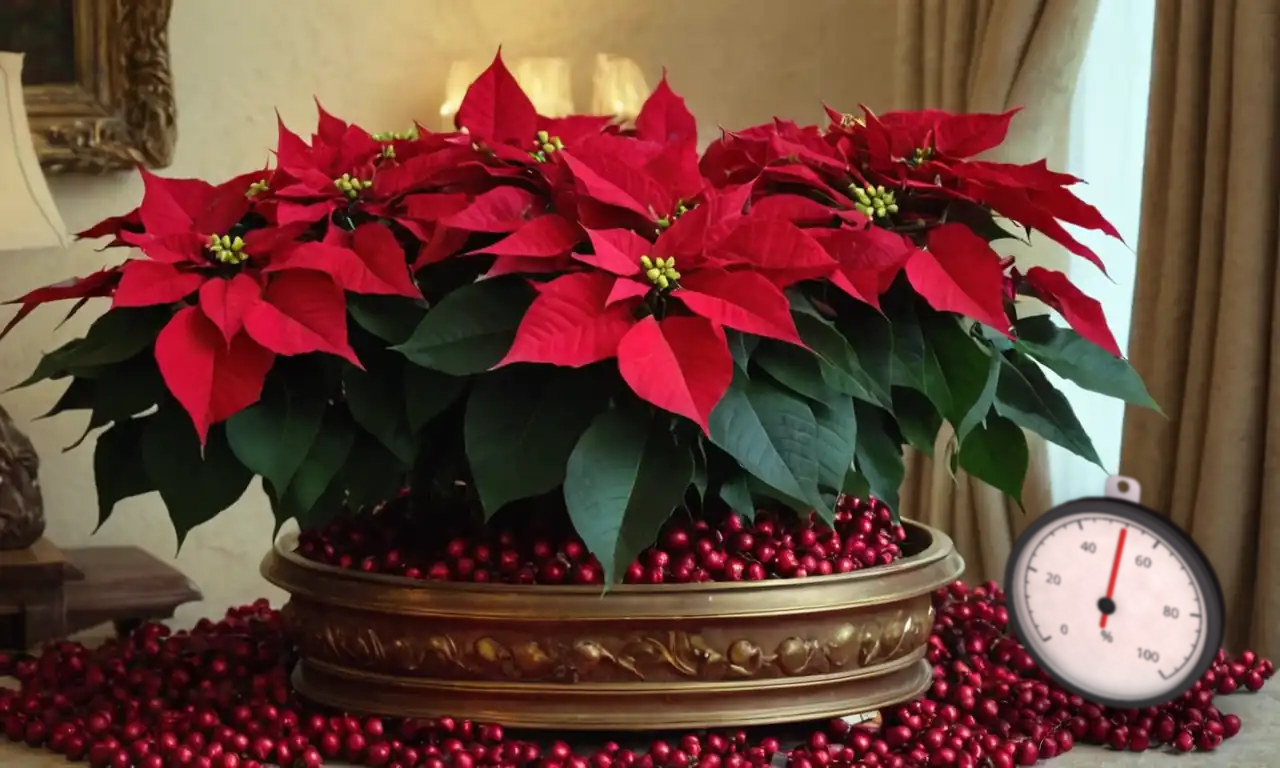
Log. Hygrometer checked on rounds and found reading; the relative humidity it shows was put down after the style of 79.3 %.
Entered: 52 %
